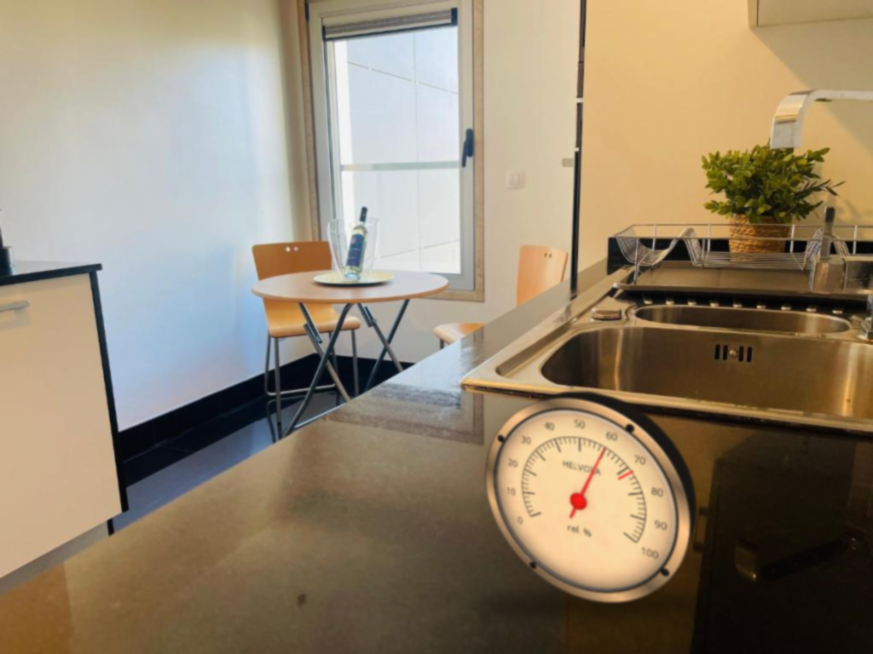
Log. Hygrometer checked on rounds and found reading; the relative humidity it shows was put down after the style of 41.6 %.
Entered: 60 %
